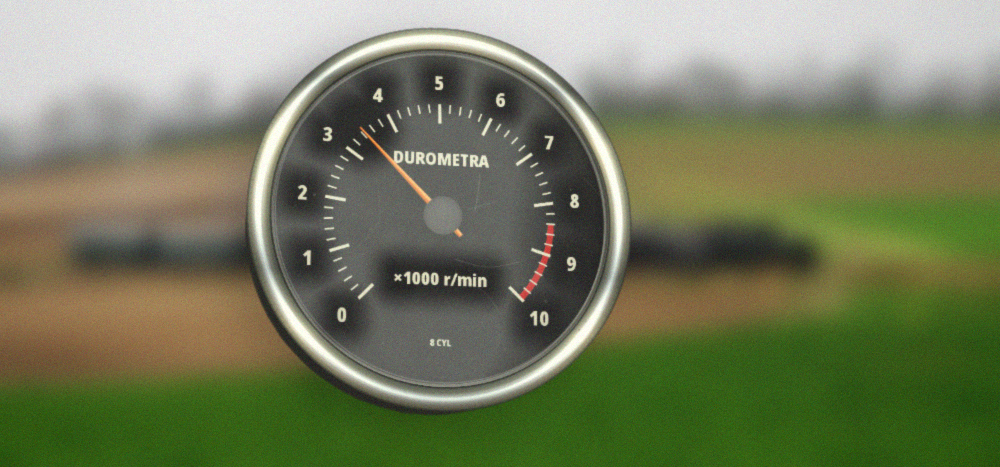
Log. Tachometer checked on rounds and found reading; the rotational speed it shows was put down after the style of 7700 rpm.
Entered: 3400 rpm
